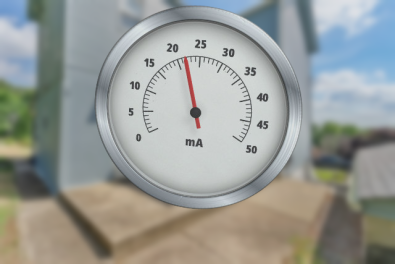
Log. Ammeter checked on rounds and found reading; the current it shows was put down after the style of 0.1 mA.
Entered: 22 mA
